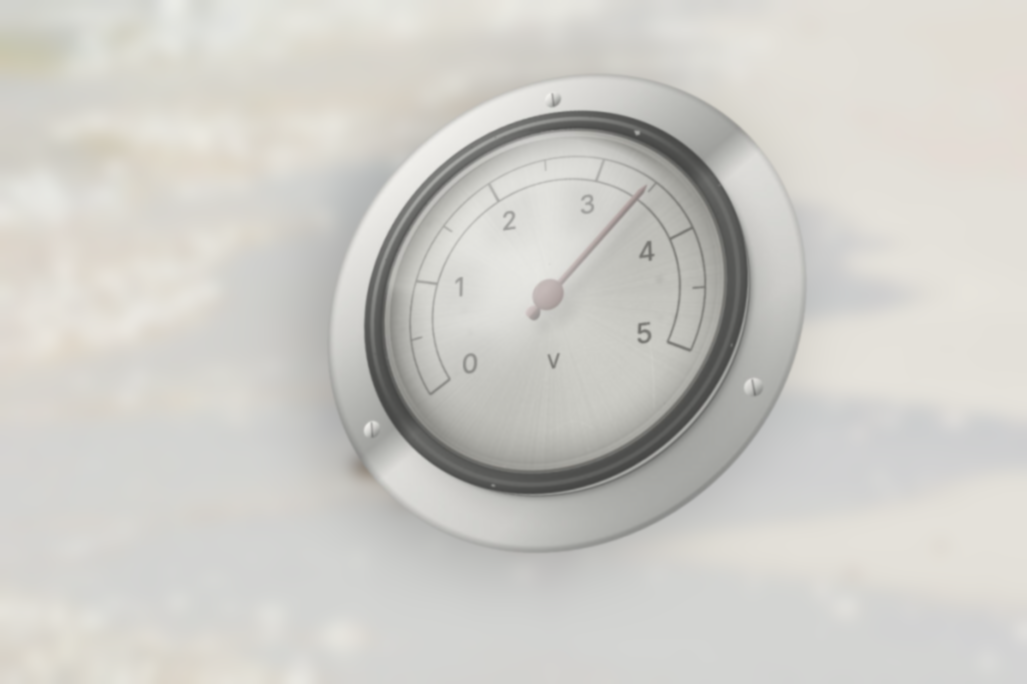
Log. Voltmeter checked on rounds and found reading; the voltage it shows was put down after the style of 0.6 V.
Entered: 3.5 V
